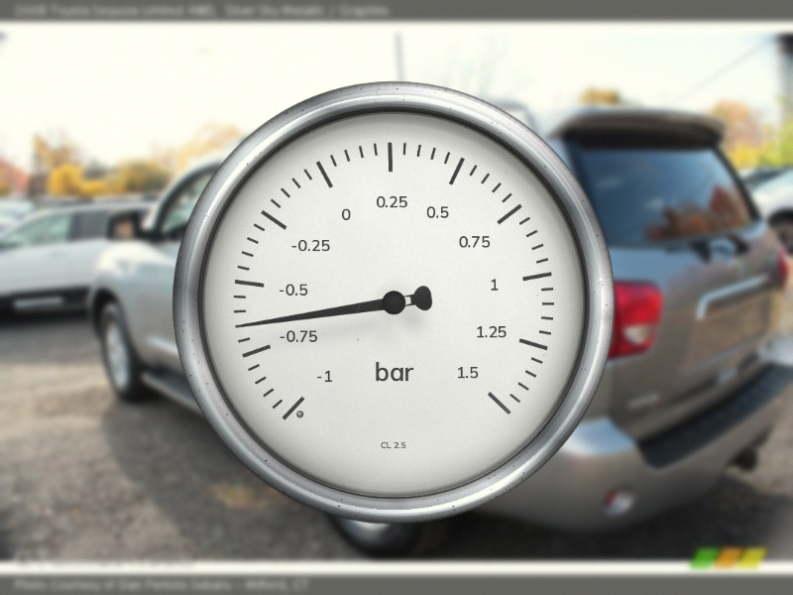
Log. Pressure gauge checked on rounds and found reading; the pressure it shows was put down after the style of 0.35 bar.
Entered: -0.65 bar
